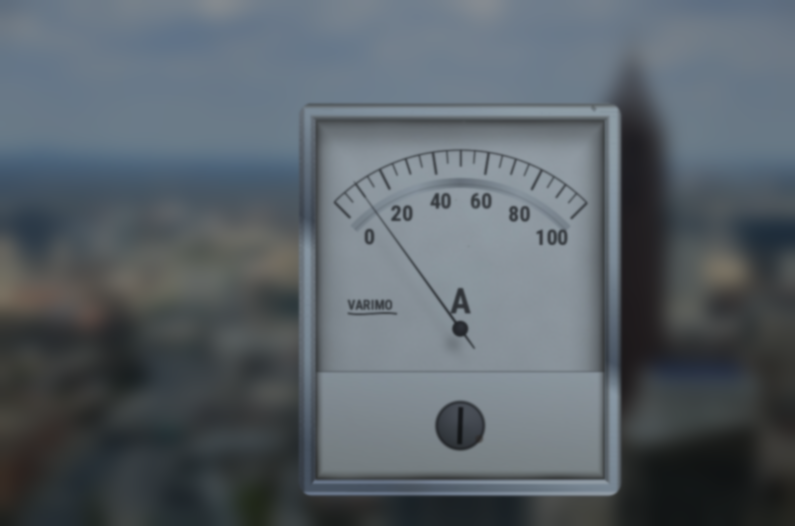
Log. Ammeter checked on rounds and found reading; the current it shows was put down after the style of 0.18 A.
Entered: 10 A
